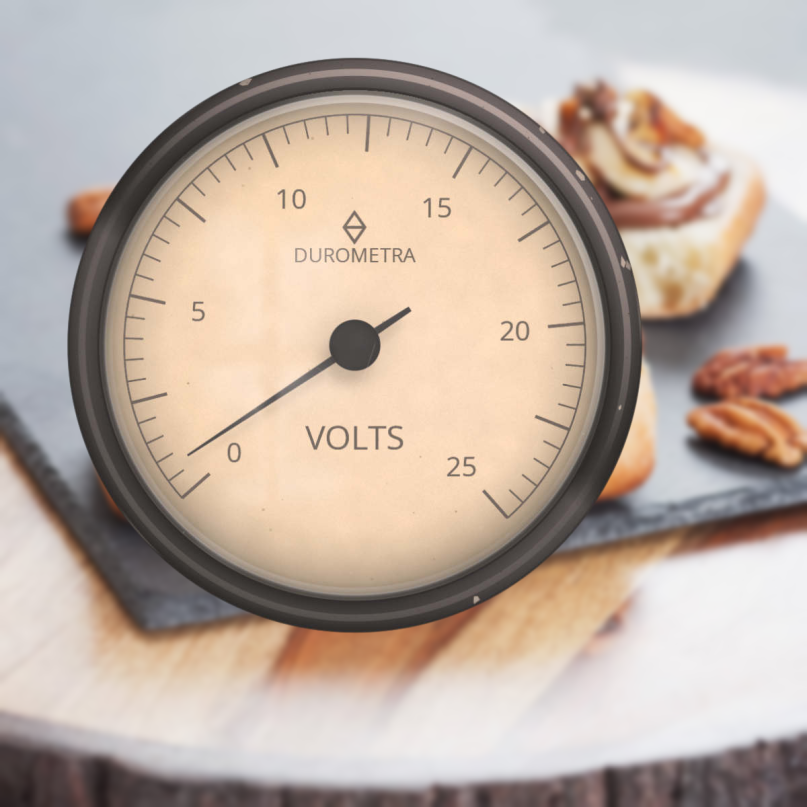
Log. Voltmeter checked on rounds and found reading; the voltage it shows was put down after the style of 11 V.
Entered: 0.75 V
